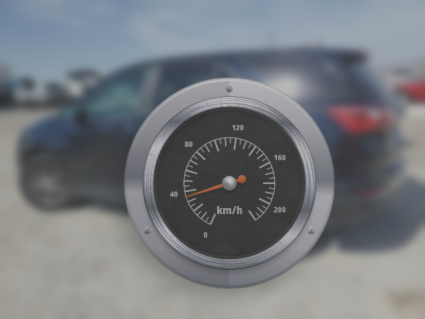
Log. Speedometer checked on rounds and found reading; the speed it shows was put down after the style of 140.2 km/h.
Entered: 35 km/h
